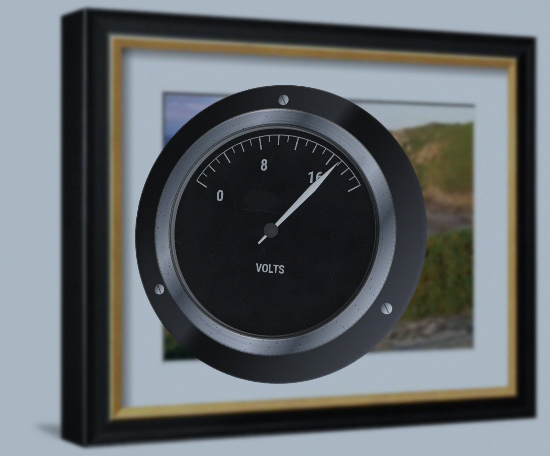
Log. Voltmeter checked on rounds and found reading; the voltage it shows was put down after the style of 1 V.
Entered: 17 V
